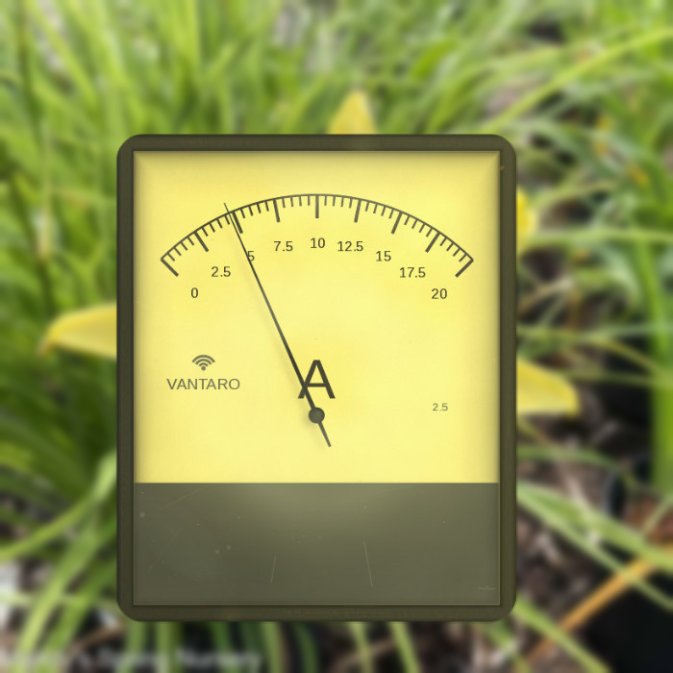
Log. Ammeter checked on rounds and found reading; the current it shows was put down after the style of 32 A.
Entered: 4.75 A
